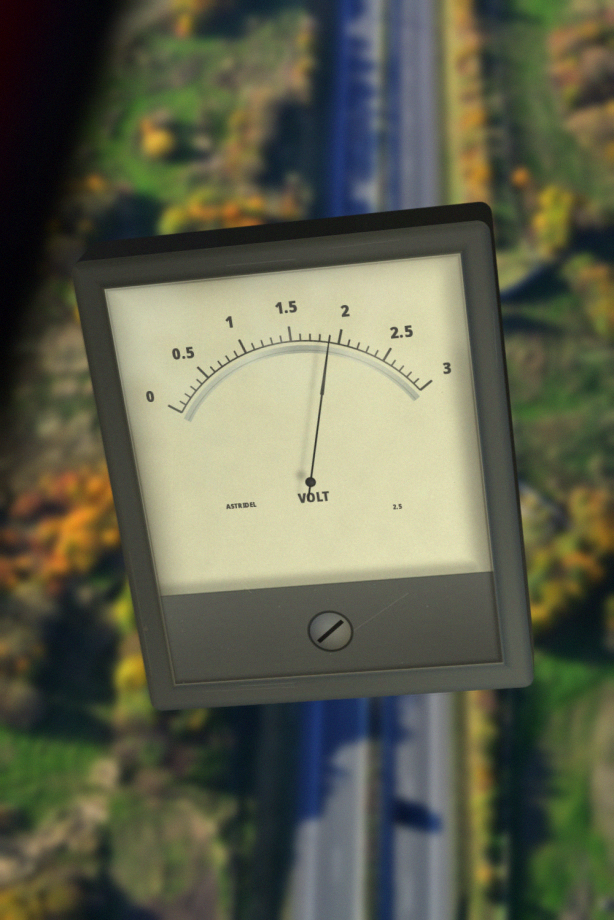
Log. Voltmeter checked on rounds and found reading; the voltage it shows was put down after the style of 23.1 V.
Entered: 1.9 V
